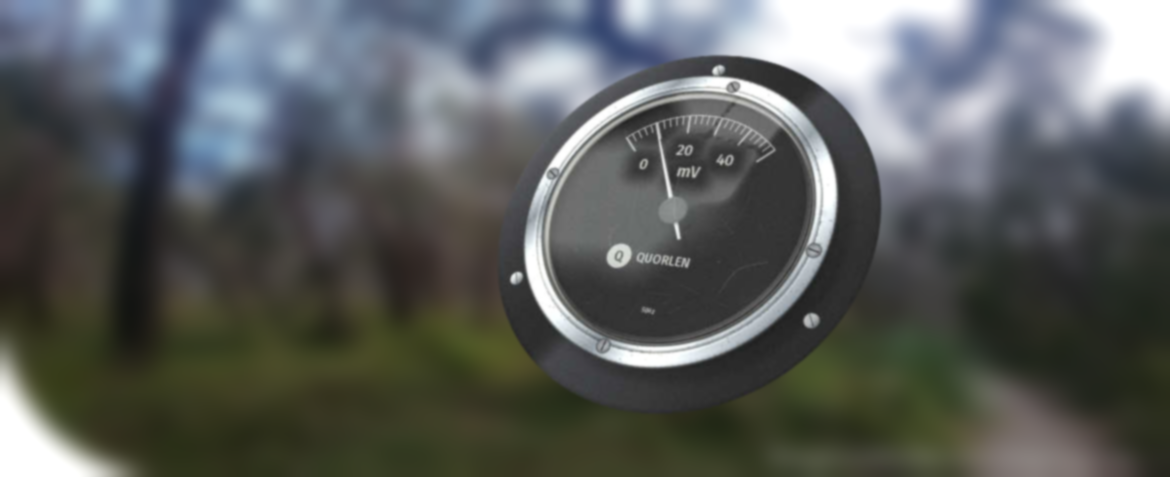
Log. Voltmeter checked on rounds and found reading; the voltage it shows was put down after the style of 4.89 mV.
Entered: 10 mV
